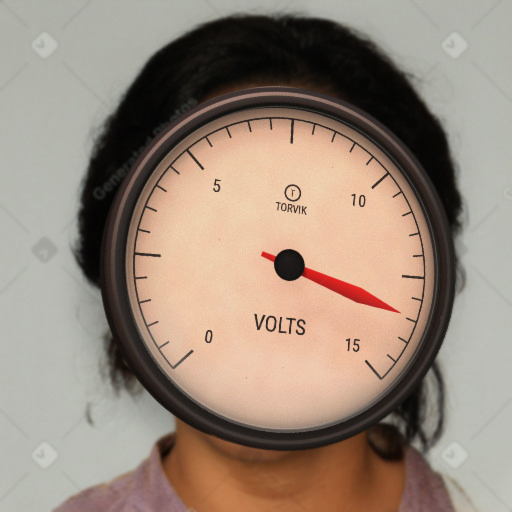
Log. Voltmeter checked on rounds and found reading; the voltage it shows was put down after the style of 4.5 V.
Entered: 13.5 V
